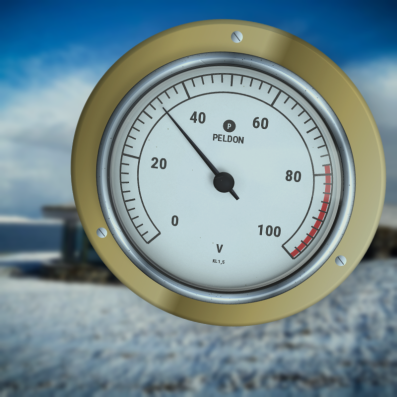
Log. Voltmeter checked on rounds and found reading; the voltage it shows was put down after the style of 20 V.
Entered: 34 V
